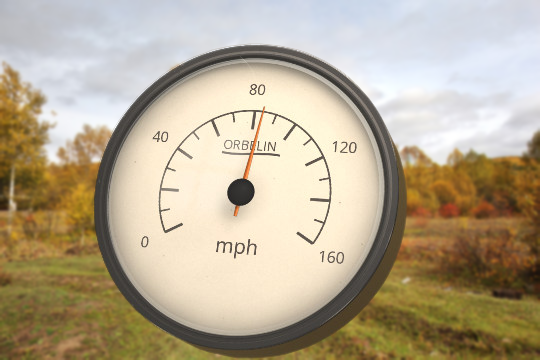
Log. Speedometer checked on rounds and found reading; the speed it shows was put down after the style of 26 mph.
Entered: 85 mph
